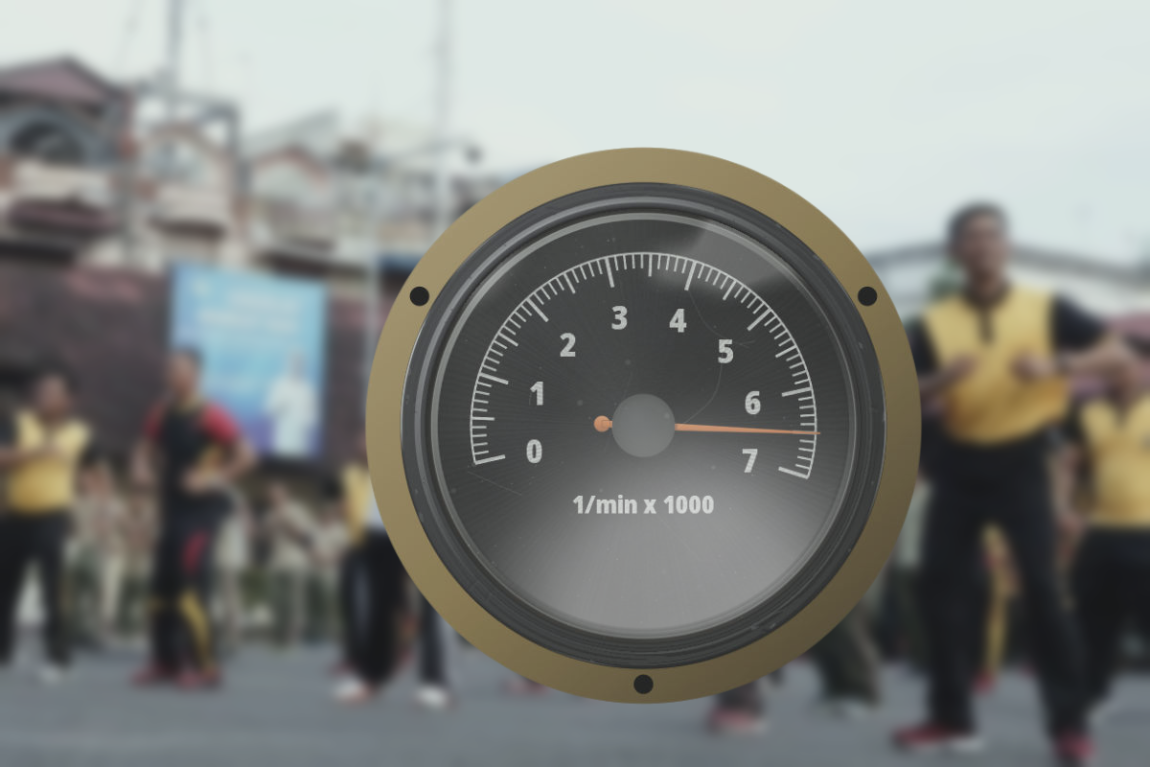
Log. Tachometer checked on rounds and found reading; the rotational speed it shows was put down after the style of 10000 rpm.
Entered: 6500 rpm
